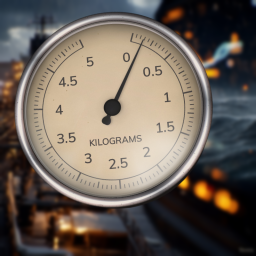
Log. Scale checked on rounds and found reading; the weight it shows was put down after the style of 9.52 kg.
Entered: 0.15 kg
